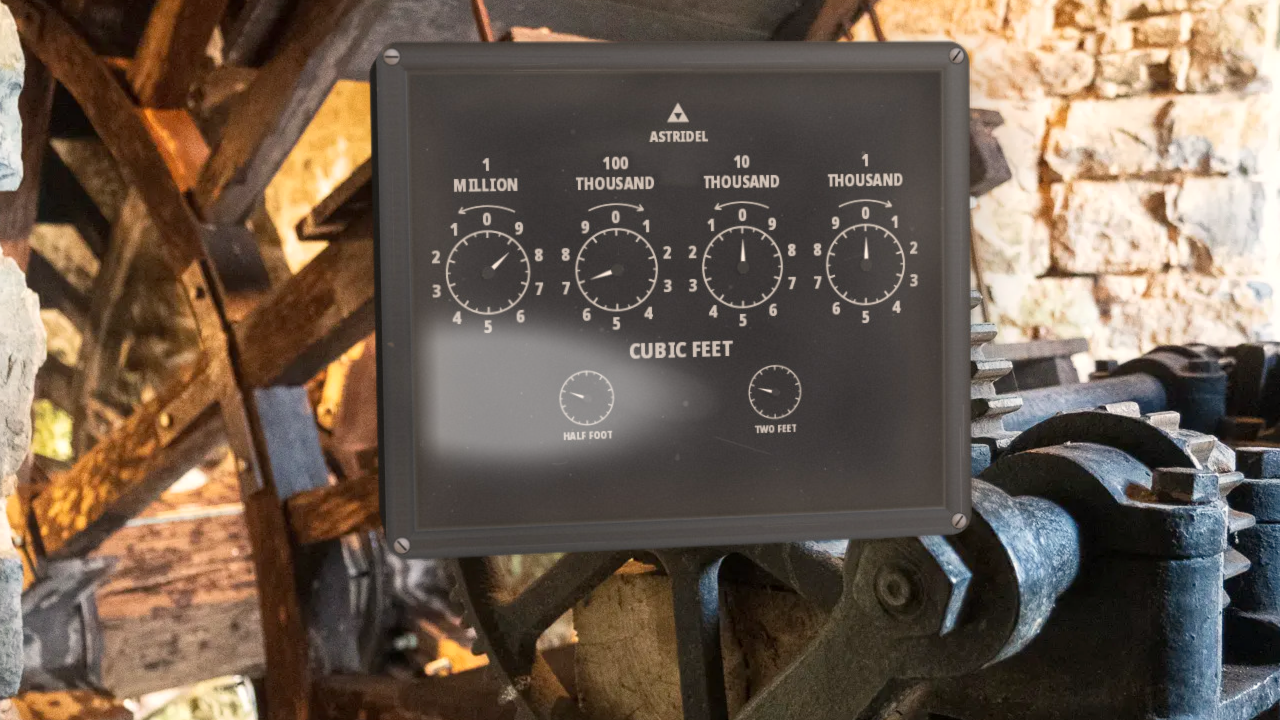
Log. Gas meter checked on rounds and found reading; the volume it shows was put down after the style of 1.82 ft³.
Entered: 870000 ft³
